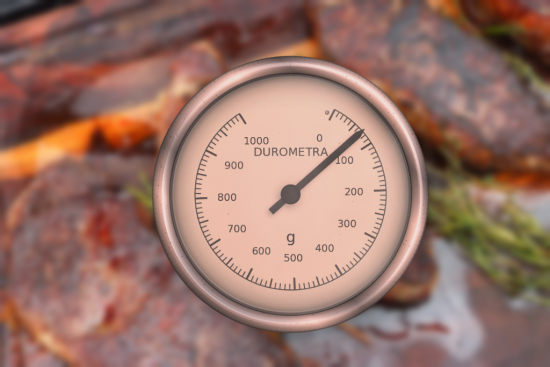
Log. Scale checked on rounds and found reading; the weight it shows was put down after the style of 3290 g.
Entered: 70 g
